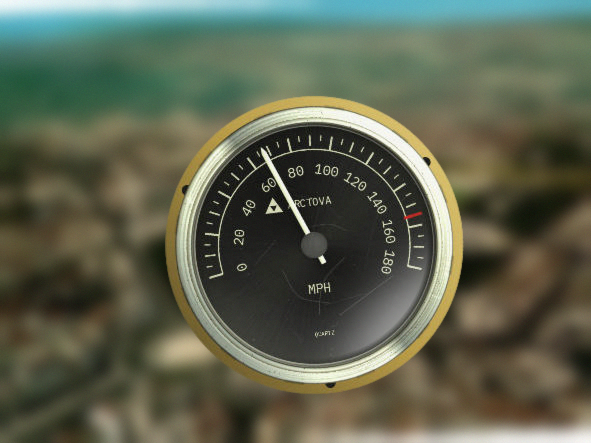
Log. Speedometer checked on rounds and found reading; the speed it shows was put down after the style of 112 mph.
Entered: 67.5 mph
